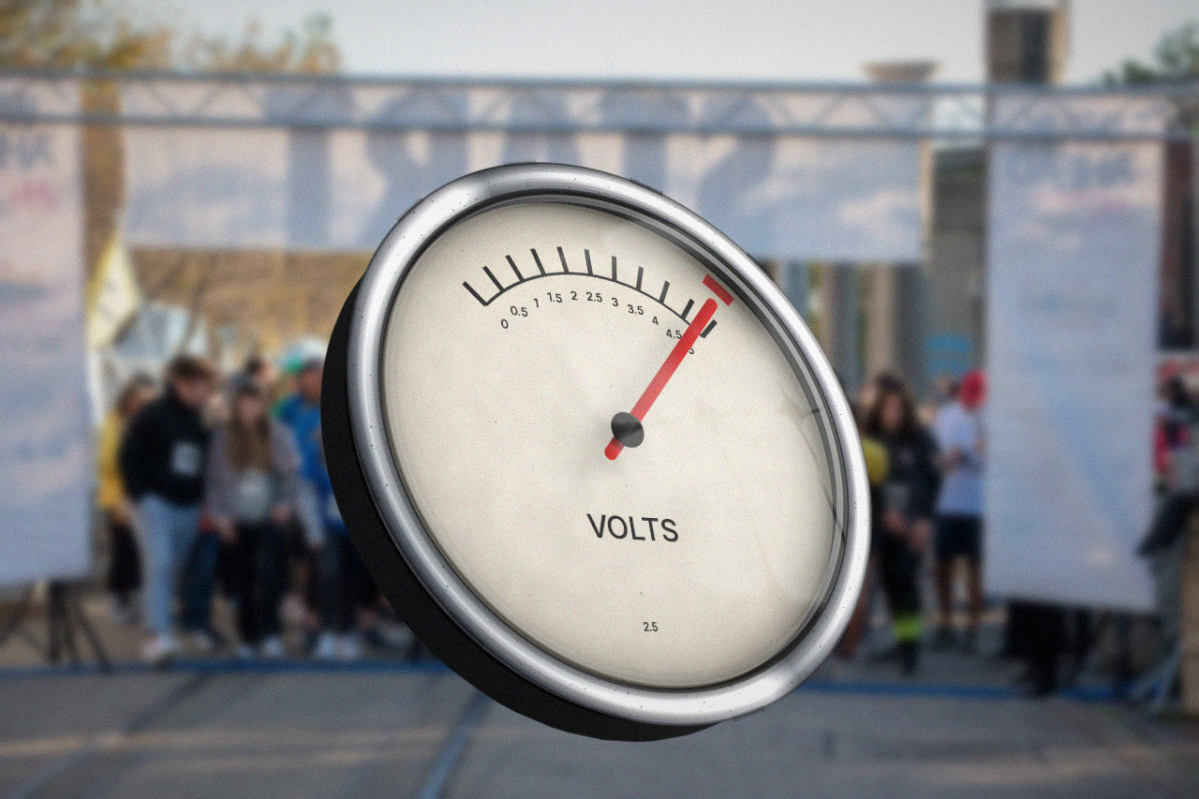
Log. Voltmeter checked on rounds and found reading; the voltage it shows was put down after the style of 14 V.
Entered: 4.75 V
